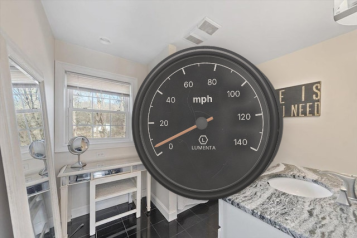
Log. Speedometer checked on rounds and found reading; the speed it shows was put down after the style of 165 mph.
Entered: 5 mph
